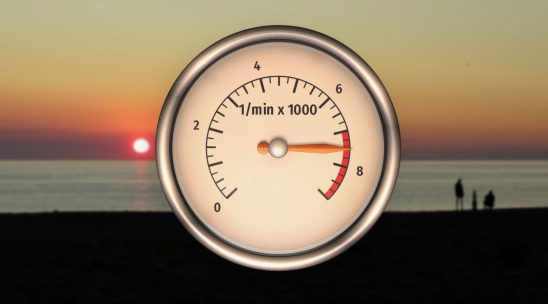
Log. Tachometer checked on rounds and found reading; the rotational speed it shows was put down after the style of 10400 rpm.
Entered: 7500 rpm
